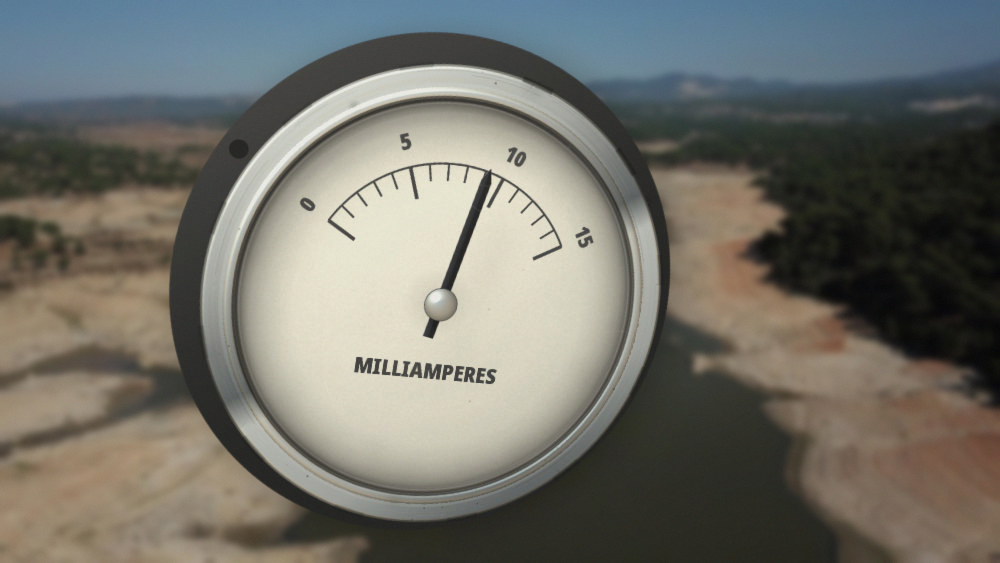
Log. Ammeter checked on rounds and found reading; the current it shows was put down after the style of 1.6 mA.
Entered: 9 mA
